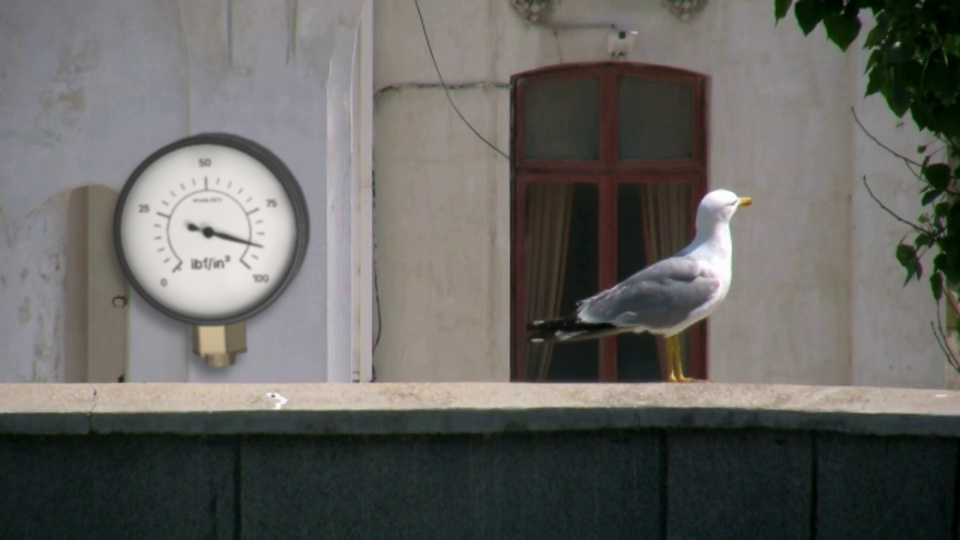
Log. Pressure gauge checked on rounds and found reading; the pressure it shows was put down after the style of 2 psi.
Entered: 90 psi
